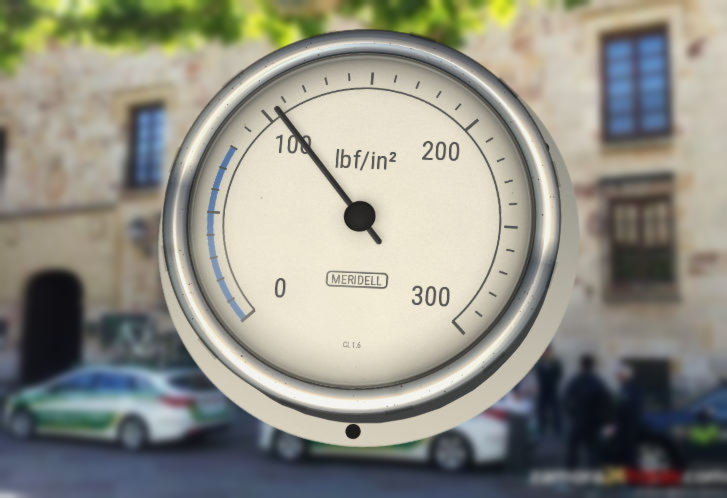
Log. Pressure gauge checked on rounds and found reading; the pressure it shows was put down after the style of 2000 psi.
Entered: 105 psi
